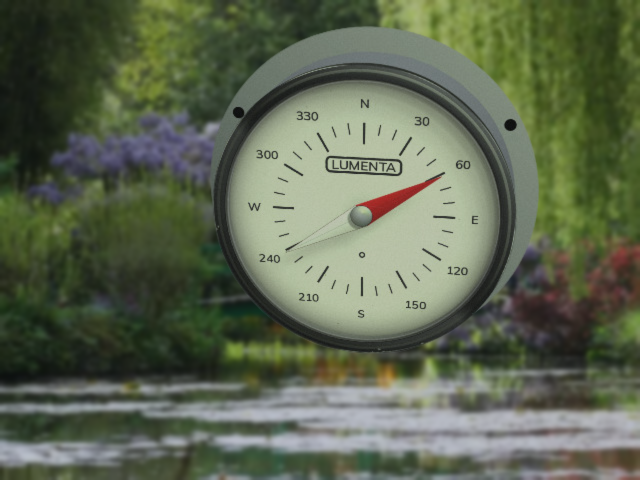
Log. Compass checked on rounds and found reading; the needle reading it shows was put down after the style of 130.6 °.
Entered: 60 °
